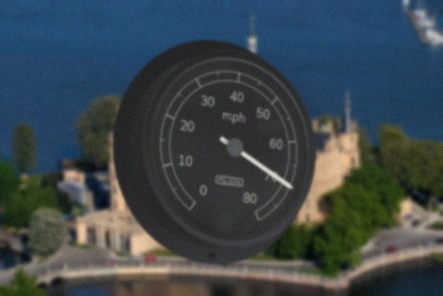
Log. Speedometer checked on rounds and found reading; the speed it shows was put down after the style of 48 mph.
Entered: 70 mph
